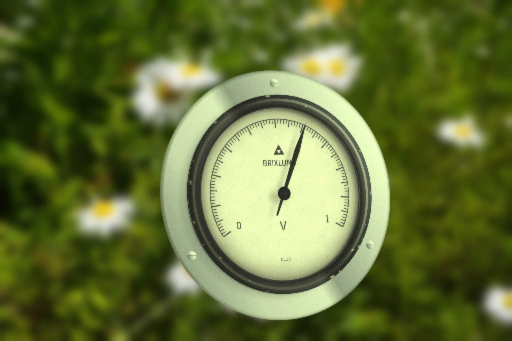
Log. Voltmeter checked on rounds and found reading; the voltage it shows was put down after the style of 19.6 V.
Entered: 0.6 V
